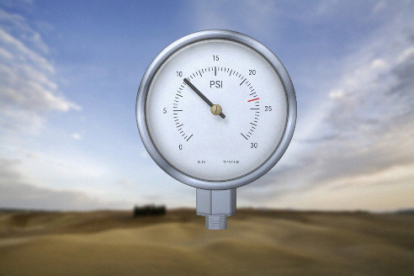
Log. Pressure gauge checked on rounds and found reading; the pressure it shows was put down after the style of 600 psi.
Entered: 10 psi
